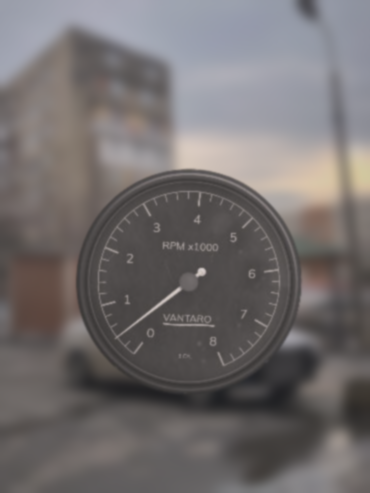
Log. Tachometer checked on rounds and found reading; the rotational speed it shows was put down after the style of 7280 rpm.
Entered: 400 rpm
